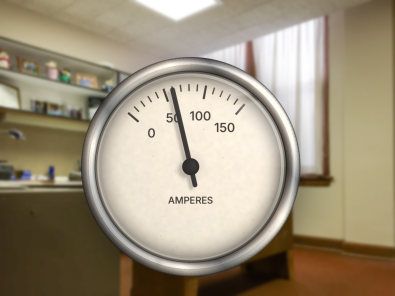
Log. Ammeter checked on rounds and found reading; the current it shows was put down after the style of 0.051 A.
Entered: 60 A
